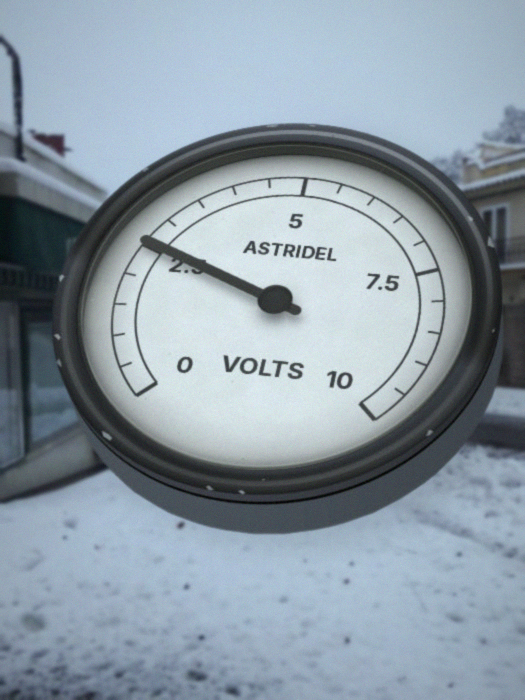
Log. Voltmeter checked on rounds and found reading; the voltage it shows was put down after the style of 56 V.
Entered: 2.5 V
